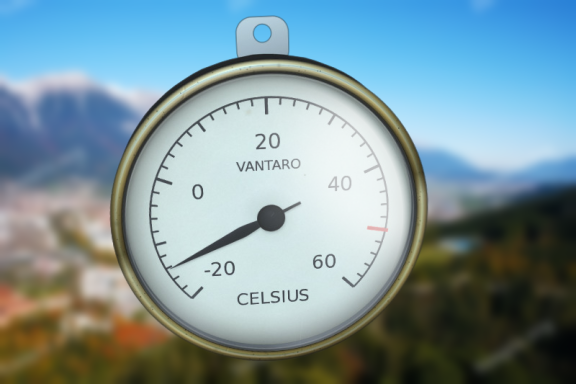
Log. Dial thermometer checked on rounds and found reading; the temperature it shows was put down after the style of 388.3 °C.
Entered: -14 °C
